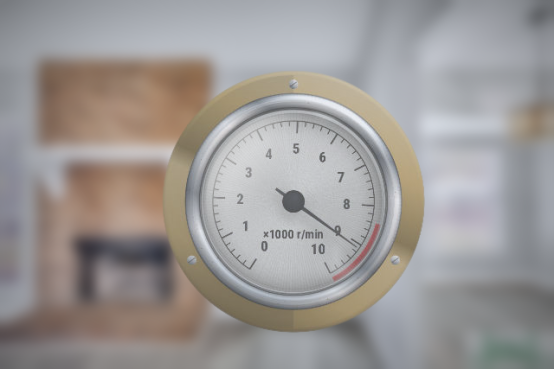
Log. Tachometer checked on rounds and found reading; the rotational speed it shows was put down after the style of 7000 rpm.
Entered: 9100 rpm
